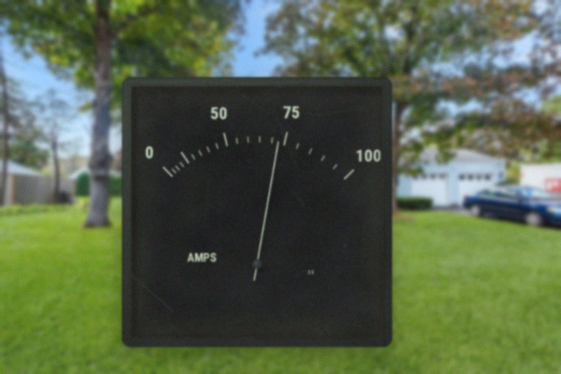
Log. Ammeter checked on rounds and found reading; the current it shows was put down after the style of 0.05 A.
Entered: 72.5 A
